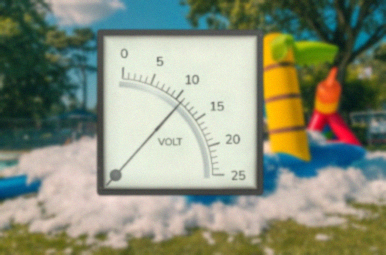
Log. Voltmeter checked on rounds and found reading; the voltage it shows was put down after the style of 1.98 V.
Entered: 11 V
